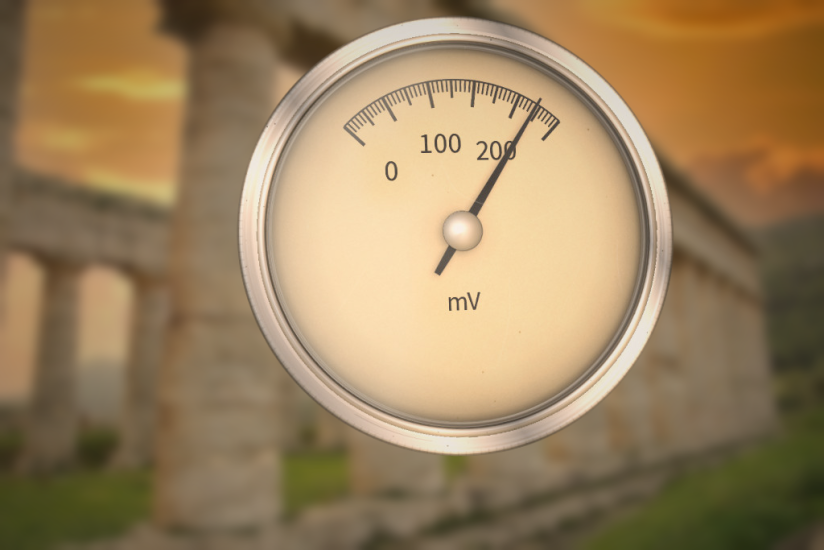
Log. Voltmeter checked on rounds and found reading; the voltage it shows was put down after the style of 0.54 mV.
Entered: 220 mV
